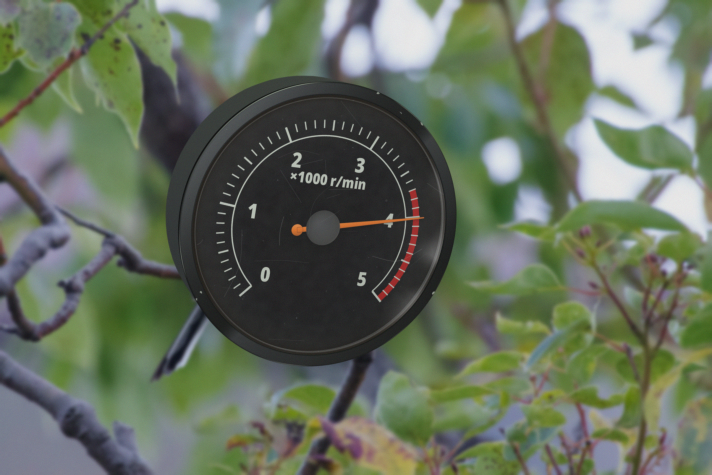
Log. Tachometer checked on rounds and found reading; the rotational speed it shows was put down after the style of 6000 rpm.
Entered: 4000 rpm
